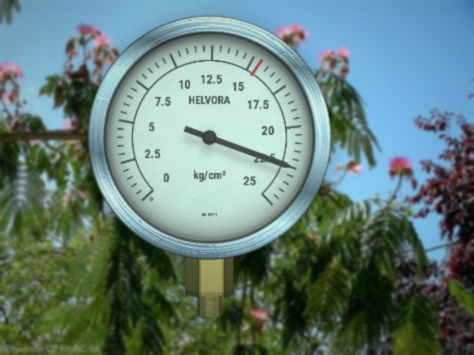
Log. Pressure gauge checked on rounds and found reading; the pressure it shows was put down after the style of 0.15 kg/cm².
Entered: 22.5 kg/cm²
